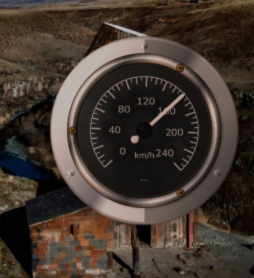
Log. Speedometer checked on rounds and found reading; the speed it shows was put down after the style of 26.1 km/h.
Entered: 160 km/h
